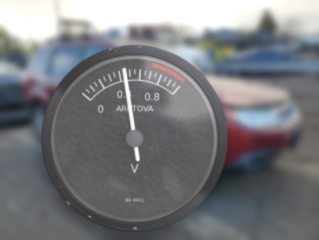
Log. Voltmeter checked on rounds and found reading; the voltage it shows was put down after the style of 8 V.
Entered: 0.45 V
